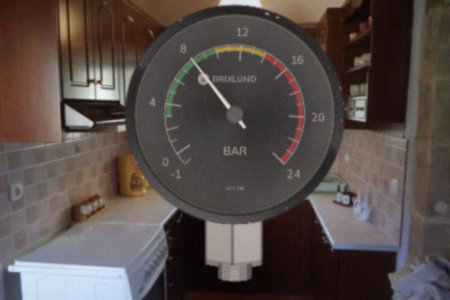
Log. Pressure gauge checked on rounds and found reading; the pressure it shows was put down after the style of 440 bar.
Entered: 8 bar
